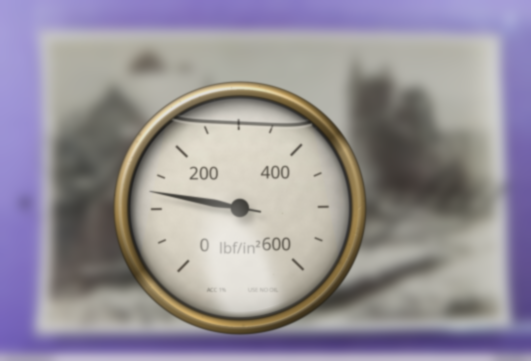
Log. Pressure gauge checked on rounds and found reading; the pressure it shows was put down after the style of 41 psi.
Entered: 125 psi
